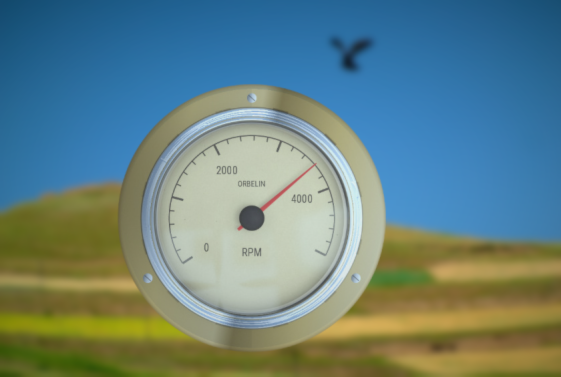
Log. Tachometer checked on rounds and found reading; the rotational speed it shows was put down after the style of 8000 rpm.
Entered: 3600 rpm
